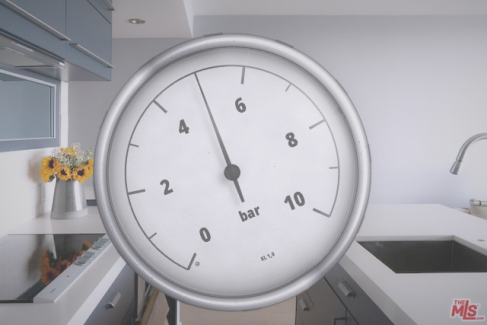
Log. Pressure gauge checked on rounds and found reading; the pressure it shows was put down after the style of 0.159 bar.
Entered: 5 bar
